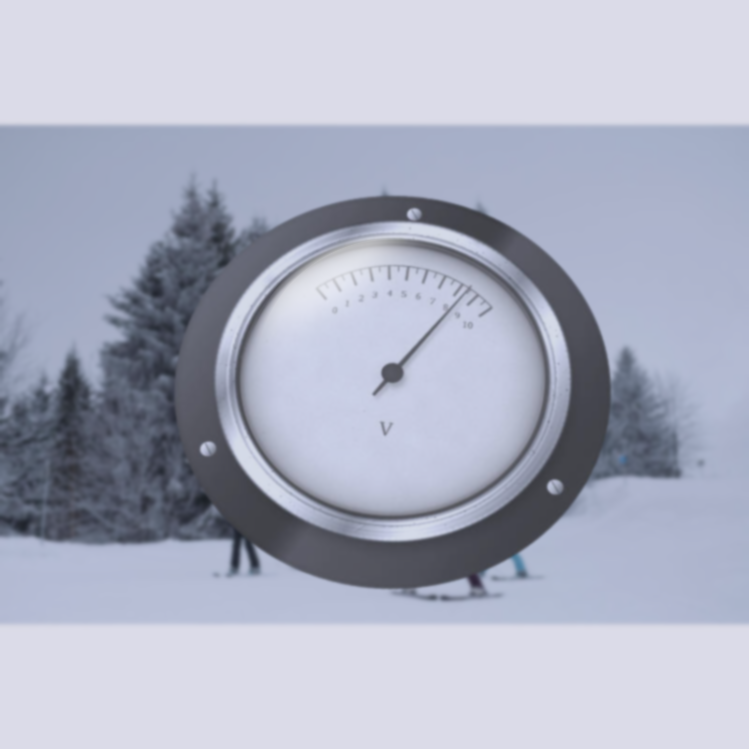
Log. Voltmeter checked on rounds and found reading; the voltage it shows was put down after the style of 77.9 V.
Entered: 8.5 V
